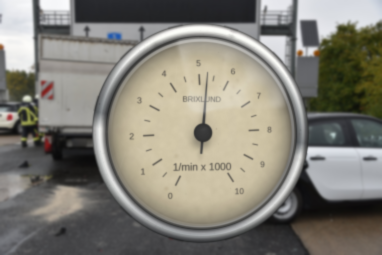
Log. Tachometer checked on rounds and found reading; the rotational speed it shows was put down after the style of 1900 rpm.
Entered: 5250 rpm
